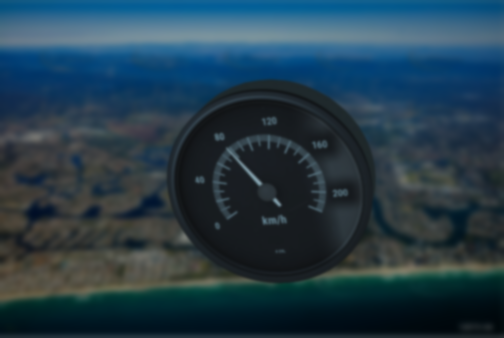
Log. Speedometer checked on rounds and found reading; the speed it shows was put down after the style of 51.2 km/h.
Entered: 80 km/h
